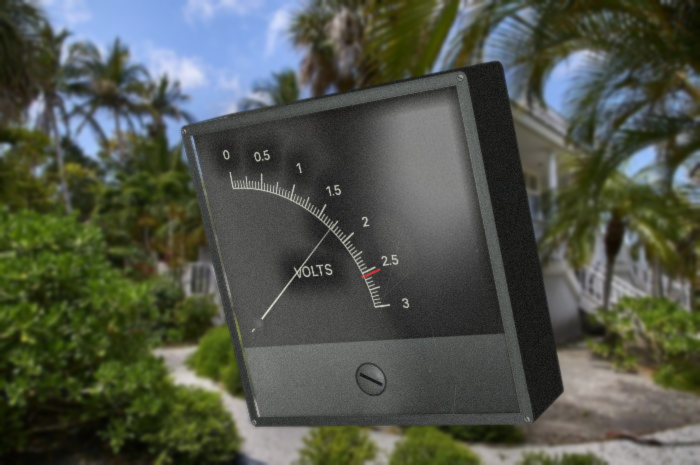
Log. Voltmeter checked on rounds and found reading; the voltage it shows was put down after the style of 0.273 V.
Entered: 1.75 V
